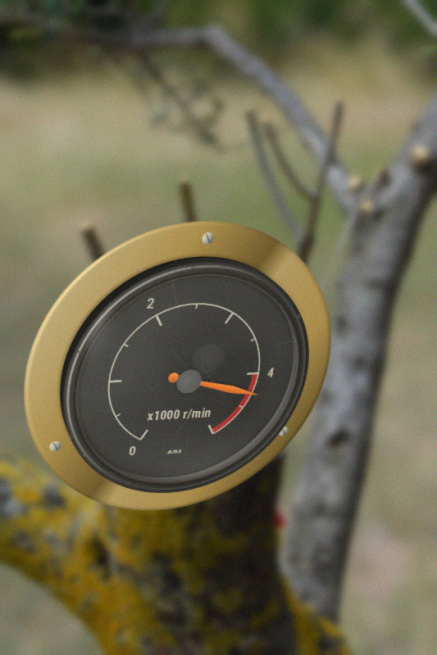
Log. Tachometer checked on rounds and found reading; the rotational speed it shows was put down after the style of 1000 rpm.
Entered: 4250 rpm
